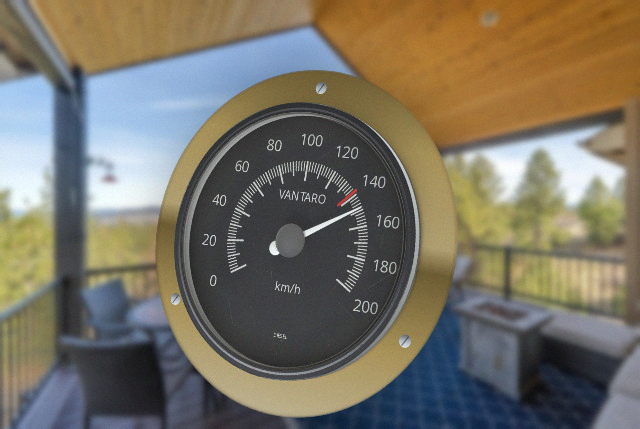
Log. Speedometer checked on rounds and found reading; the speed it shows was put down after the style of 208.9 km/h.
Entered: 150 km/h
